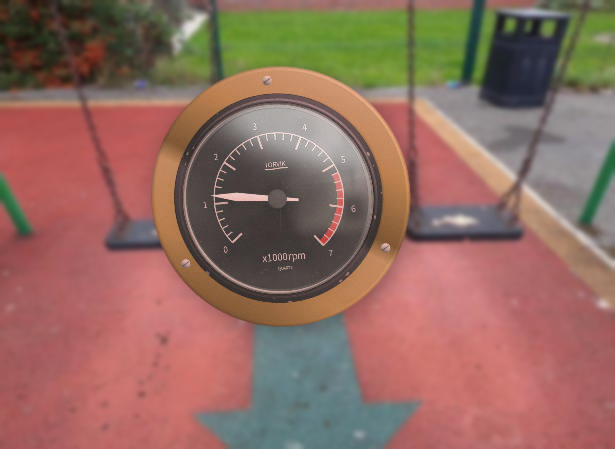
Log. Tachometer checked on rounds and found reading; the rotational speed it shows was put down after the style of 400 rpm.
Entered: 1200 rpm
